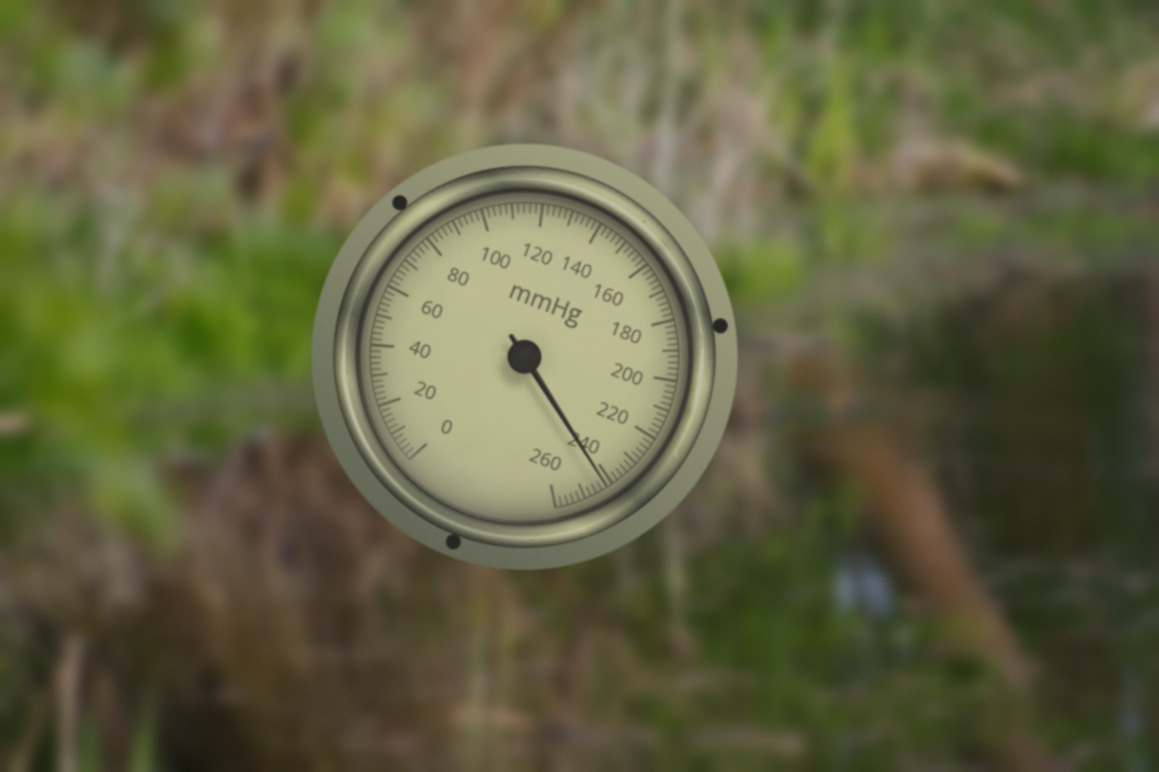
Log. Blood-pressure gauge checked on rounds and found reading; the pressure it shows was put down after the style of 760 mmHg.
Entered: 242 mmHg
